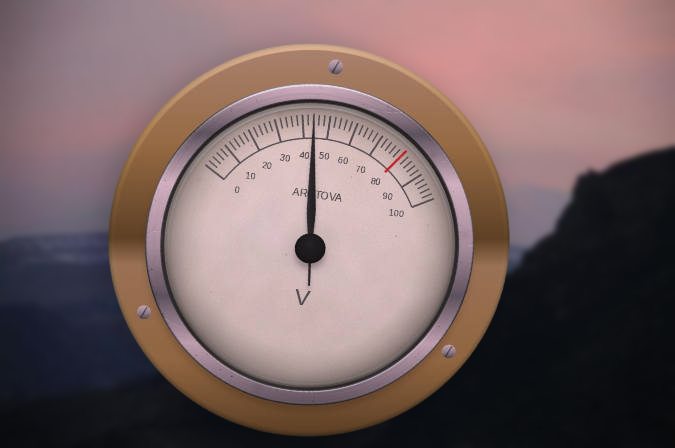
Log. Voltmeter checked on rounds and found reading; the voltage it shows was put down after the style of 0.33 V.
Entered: 44 V
